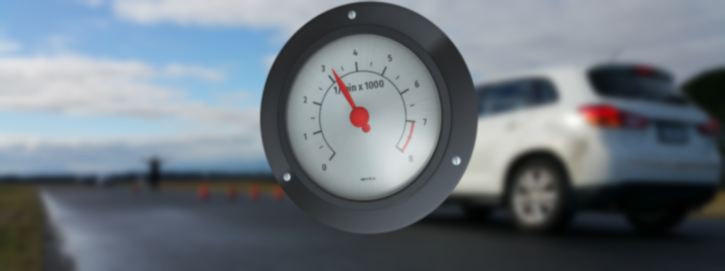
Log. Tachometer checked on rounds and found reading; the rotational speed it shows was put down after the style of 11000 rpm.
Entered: 3250 rpm
